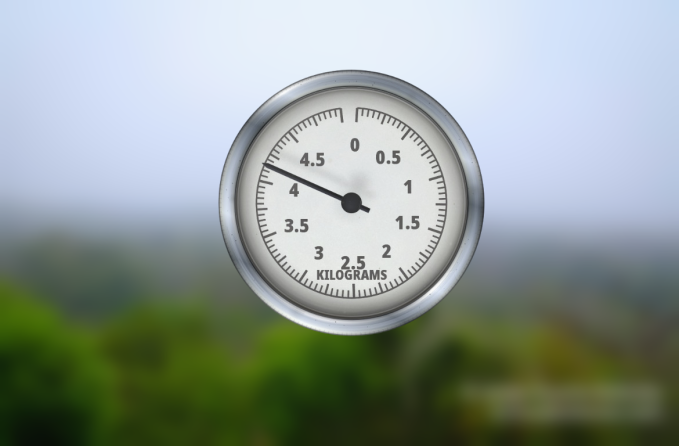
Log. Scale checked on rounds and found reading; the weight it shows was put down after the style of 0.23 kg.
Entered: 4.15 kg
